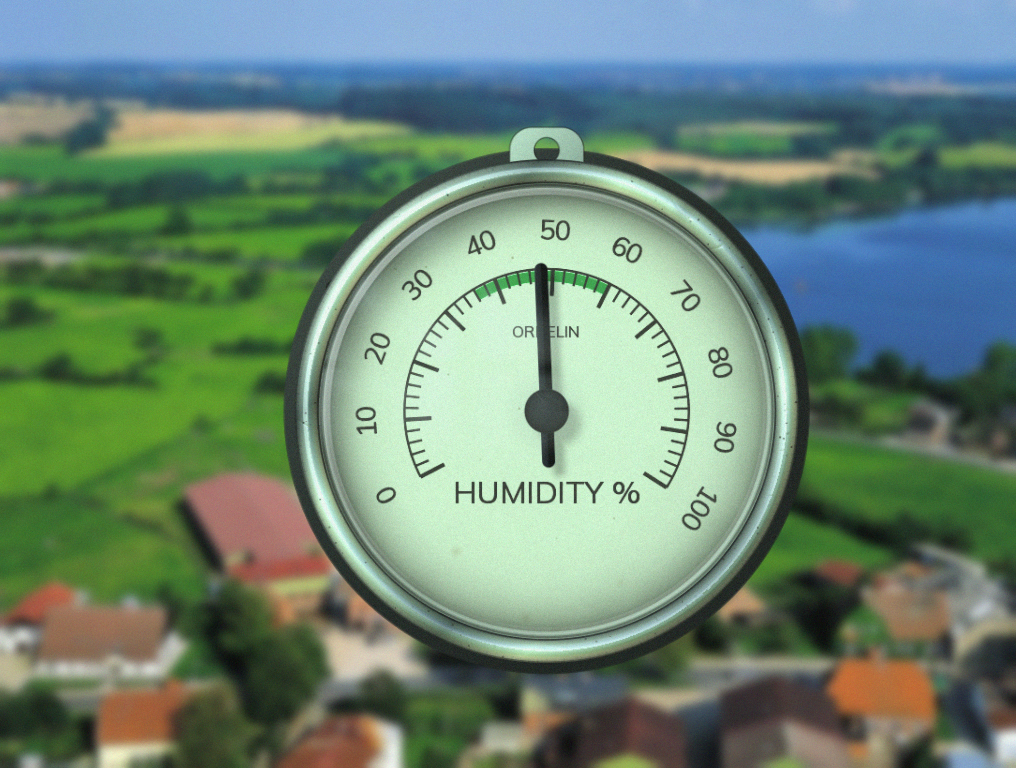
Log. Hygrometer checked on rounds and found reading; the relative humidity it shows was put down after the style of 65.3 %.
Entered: 48 %
